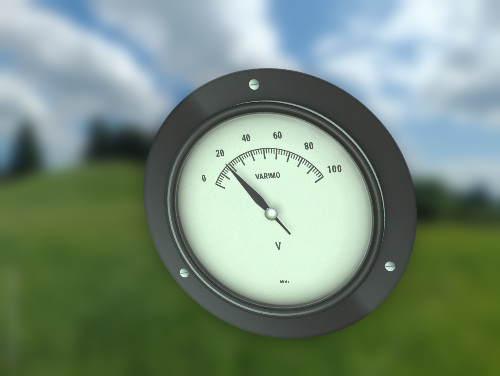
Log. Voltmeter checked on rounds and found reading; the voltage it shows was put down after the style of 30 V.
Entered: 20 V
